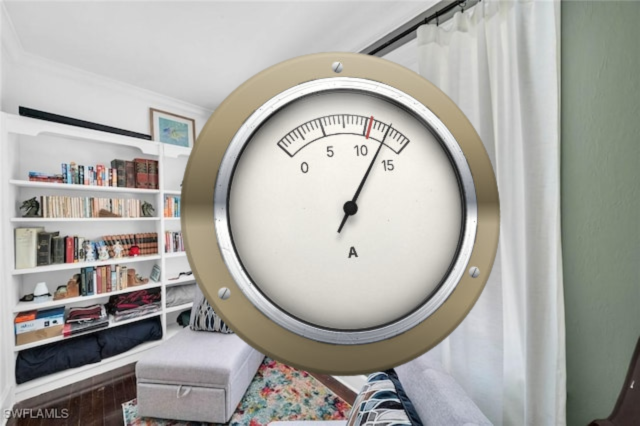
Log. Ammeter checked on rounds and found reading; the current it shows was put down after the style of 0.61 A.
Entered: 12.5 A
